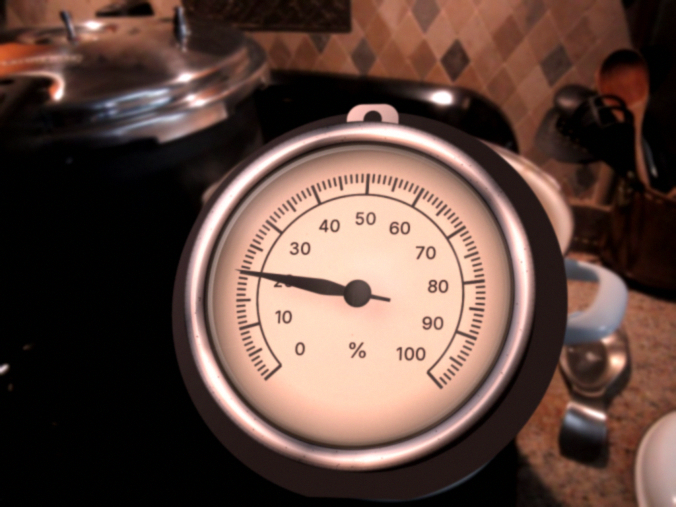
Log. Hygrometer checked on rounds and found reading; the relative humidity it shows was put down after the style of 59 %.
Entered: 20 %
